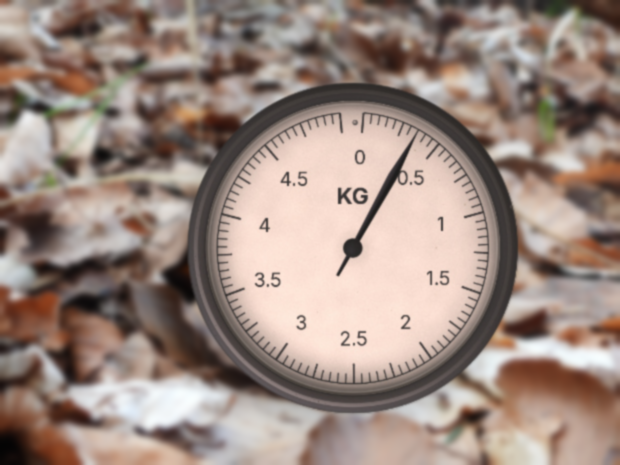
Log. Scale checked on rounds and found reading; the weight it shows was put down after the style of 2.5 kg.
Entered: 0.35 kg
